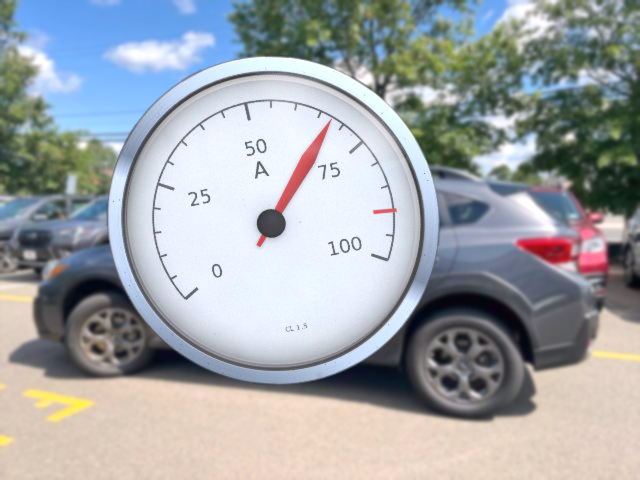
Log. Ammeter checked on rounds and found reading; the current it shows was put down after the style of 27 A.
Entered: 67.5 A
